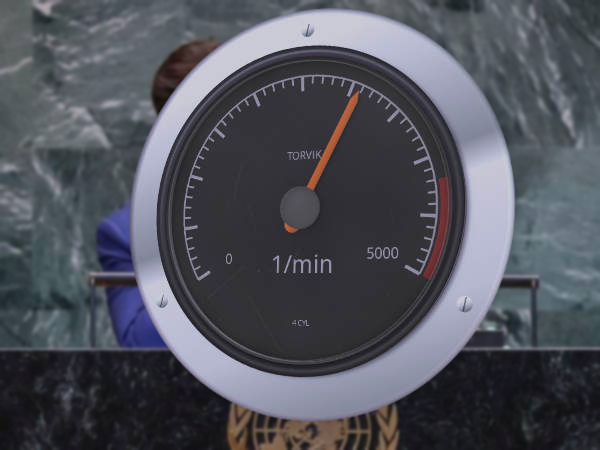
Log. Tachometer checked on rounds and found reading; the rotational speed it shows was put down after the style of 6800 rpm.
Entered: 3100 rpm
